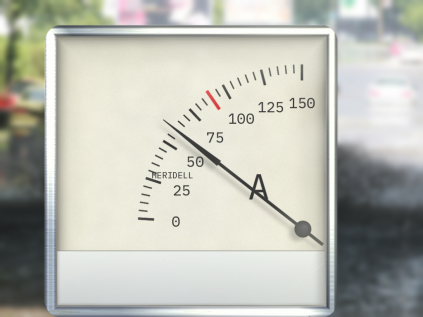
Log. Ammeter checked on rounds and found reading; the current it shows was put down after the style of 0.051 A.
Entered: 60 A
